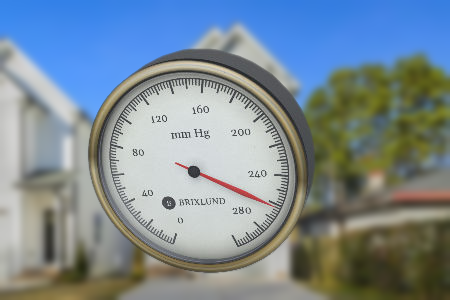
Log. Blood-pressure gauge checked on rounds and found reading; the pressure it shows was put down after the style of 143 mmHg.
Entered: 260 mmHg
